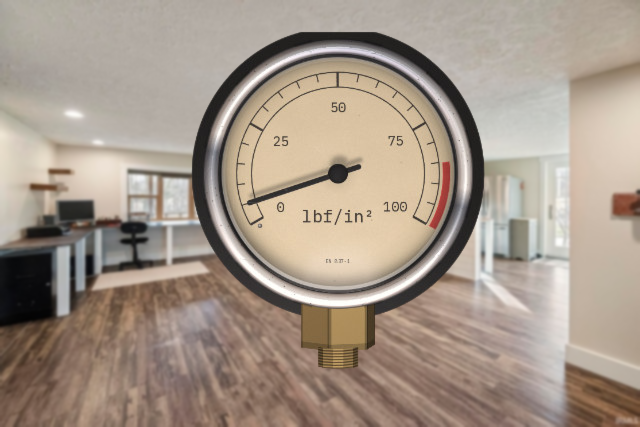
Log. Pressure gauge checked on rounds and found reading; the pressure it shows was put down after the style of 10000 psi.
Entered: 5 psi
